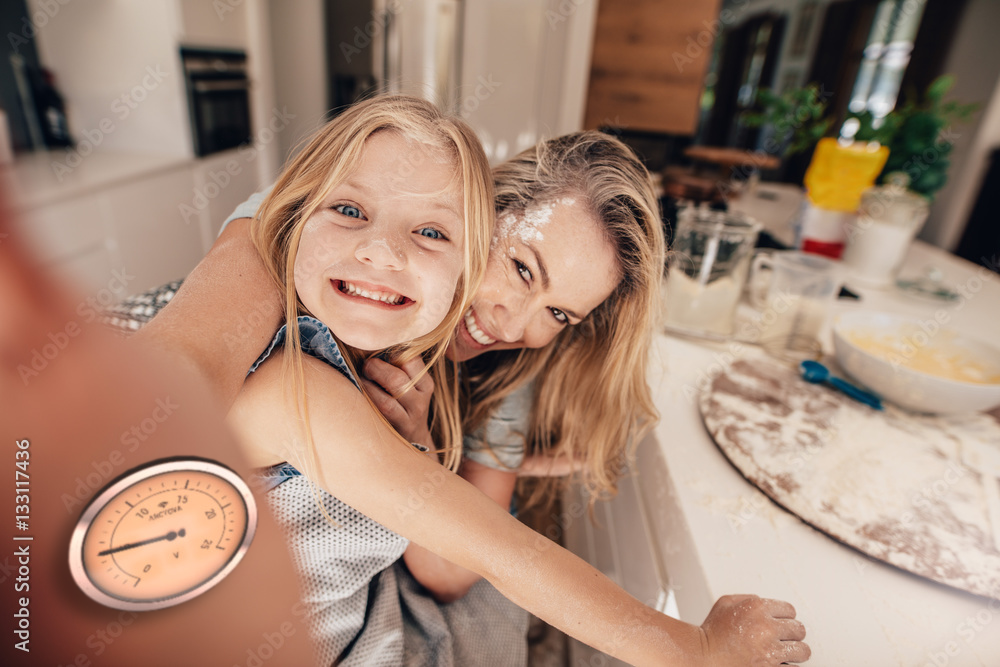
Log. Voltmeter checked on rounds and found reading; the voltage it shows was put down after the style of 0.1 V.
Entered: 5 V
